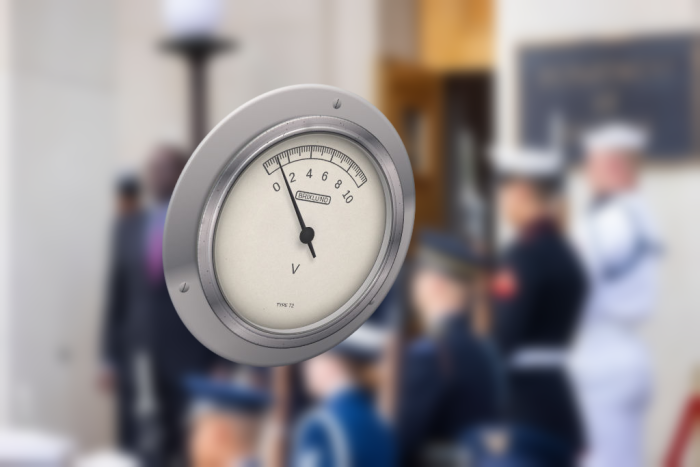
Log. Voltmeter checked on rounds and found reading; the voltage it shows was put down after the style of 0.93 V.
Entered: 1 V
